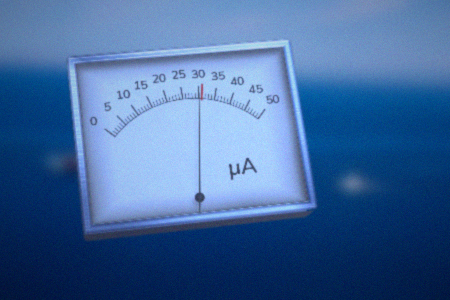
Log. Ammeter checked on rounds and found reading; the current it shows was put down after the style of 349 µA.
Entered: 30 µA
